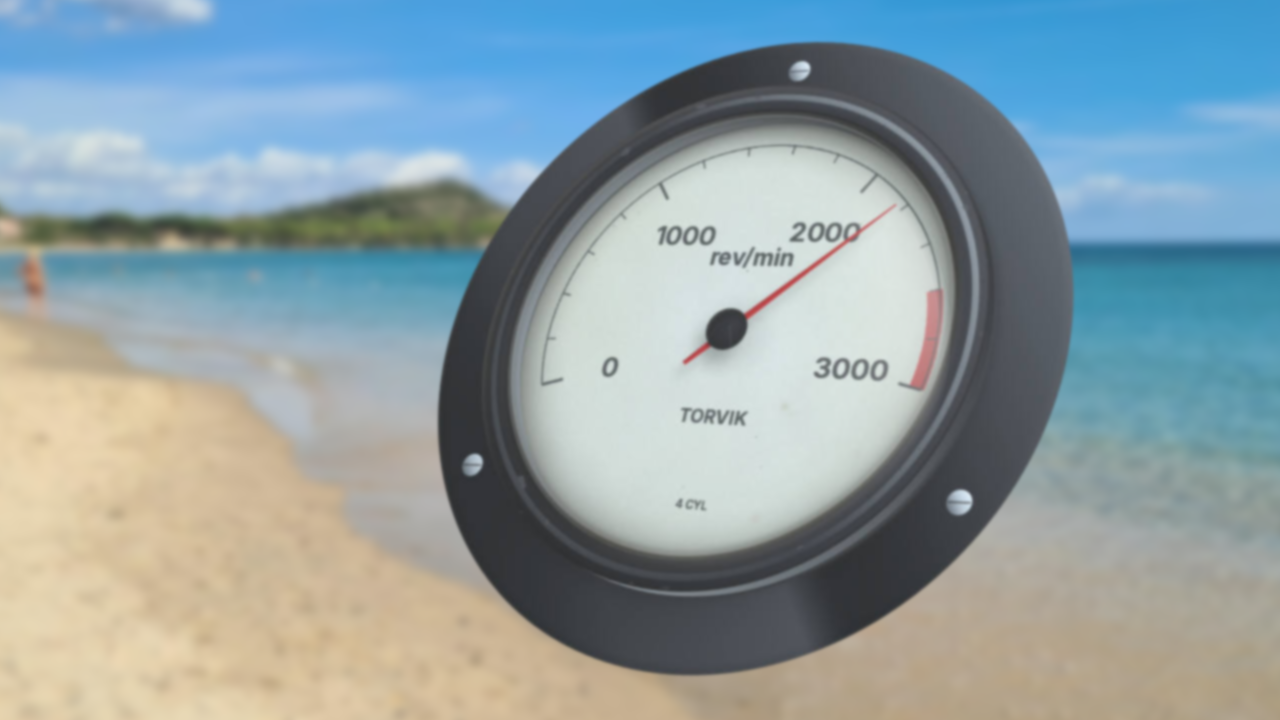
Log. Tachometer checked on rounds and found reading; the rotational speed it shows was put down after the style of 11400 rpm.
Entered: 2200 rpm
